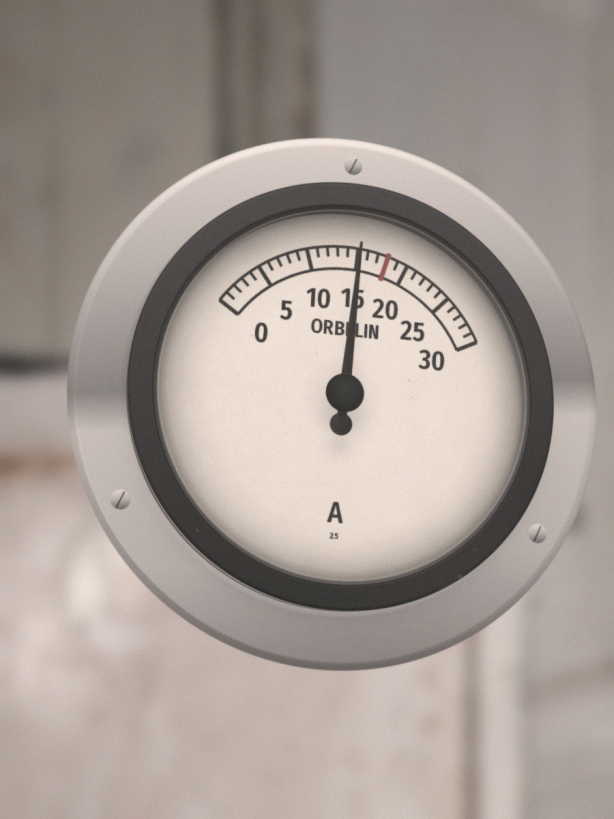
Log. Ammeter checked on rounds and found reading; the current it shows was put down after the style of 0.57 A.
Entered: 15 A
